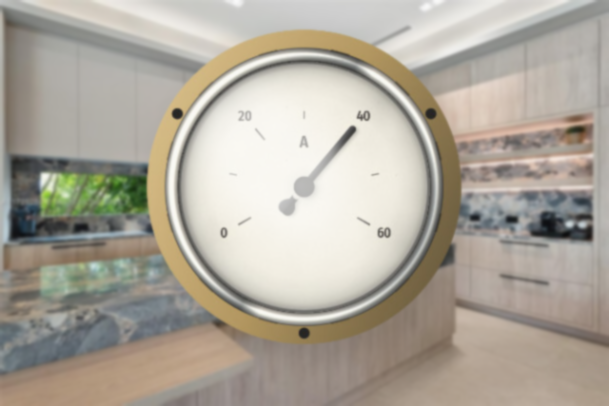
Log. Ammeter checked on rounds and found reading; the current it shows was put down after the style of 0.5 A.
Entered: 40 A
